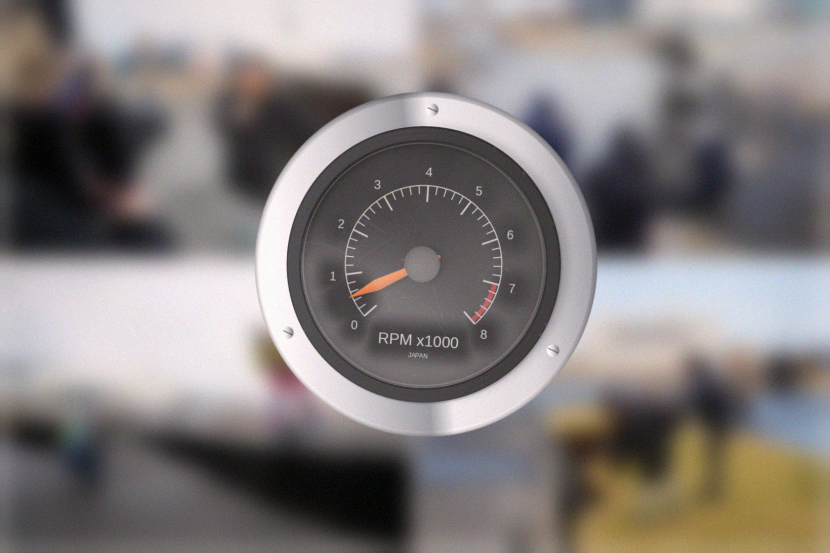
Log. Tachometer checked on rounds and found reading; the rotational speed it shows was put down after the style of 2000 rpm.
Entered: 500 rpm
